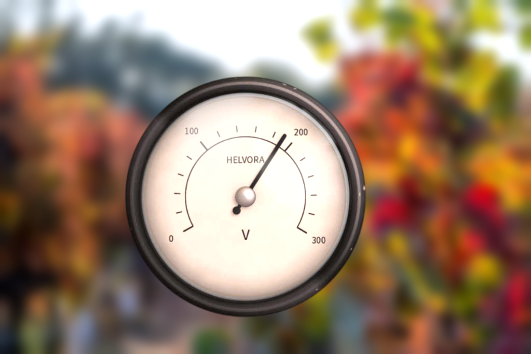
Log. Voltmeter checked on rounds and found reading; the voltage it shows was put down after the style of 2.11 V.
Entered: 190 V
